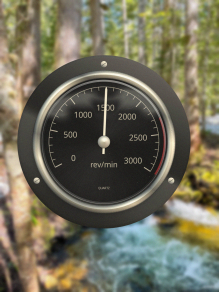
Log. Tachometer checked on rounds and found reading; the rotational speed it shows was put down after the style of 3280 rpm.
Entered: 1500 rpm
